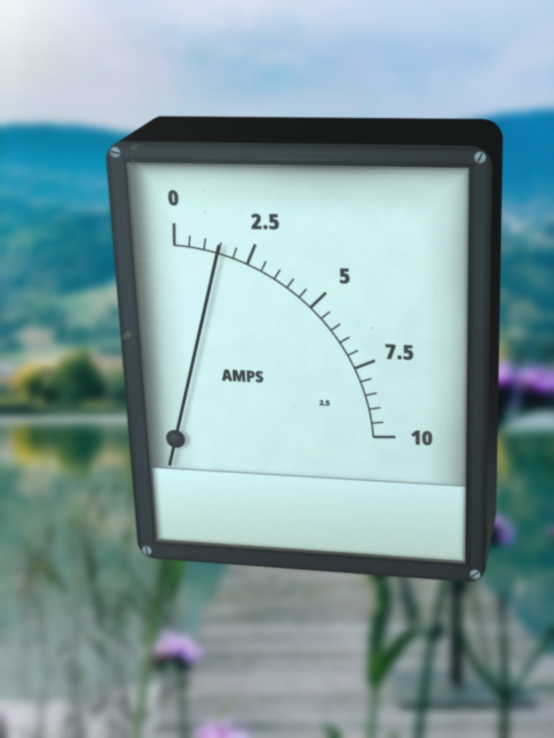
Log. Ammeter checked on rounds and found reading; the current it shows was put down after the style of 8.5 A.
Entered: 1.5 A
